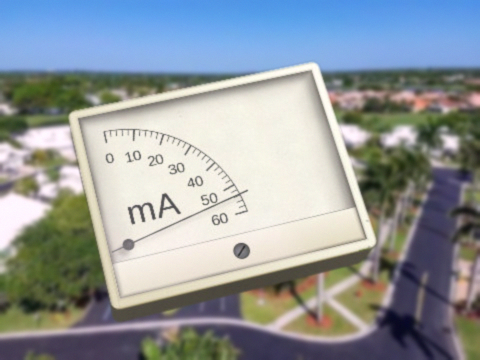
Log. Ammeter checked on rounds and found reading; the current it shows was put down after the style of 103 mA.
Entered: 54 mA
